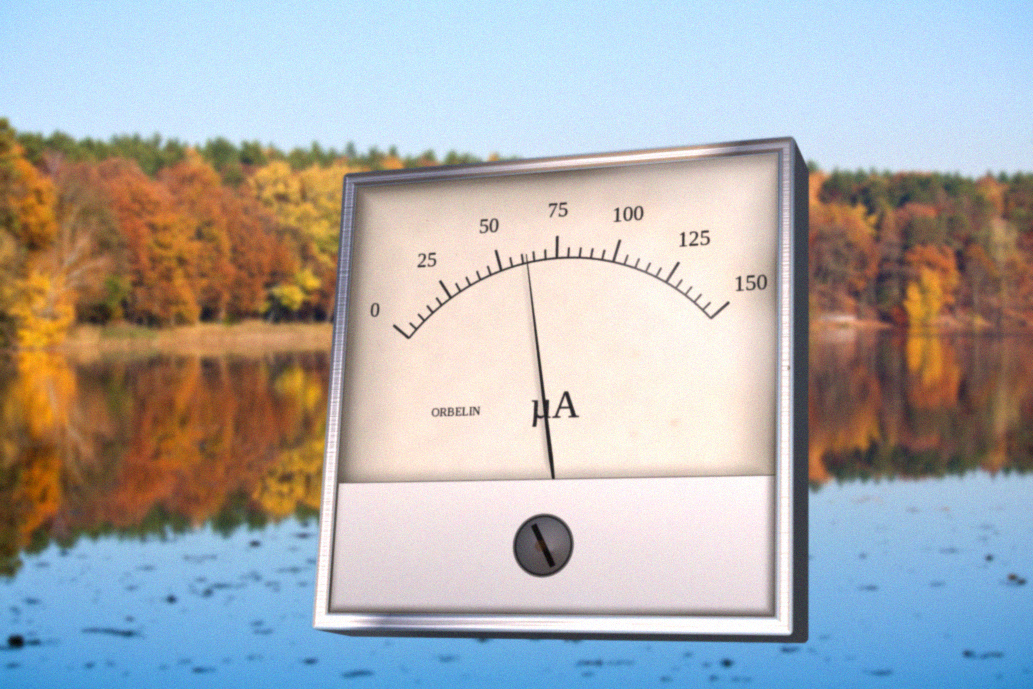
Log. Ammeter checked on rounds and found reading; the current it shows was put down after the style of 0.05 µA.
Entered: 62.5 µA
